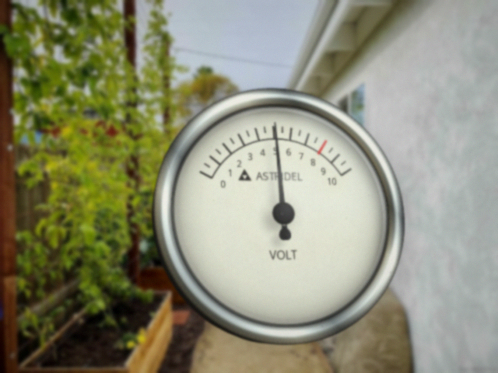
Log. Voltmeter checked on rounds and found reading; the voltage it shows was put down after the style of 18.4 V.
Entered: 5 V
